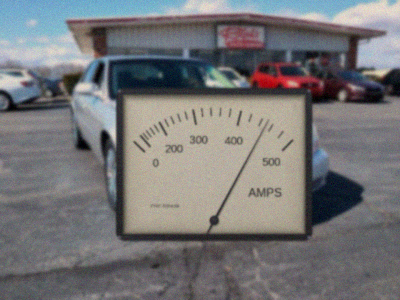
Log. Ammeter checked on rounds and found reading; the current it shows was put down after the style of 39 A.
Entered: 450 A
